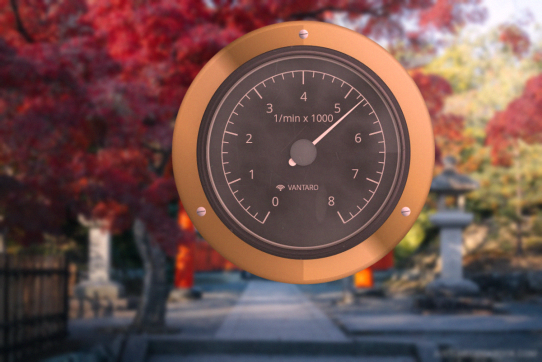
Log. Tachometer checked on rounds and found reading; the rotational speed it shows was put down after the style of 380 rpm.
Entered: 5300 rpm
